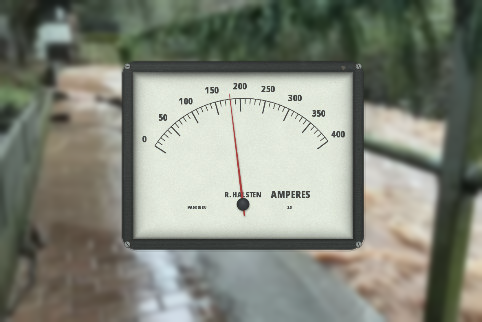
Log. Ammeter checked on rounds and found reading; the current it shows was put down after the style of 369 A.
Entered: 180 A
